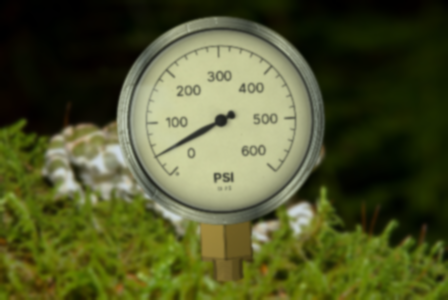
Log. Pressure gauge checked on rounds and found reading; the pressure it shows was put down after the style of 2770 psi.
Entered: 40 psi
